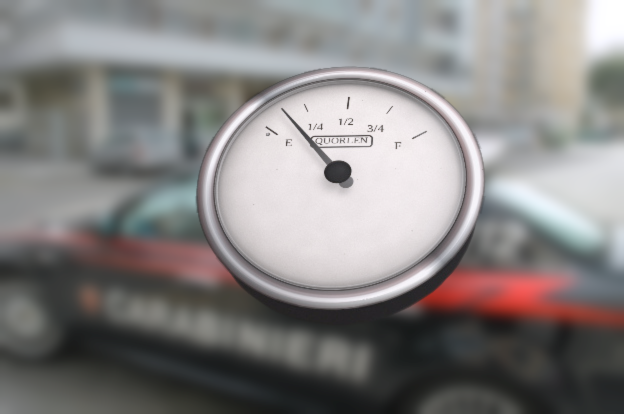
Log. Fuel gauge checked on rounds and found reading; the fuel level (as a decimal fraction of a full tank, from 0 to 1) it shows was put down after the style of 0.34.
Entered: 0.125
